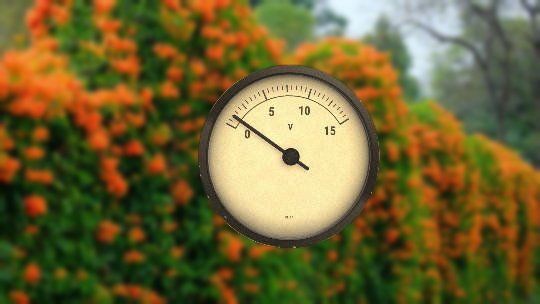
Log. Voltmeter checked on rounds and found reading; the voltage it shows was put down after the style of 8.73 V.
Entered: 1 V
